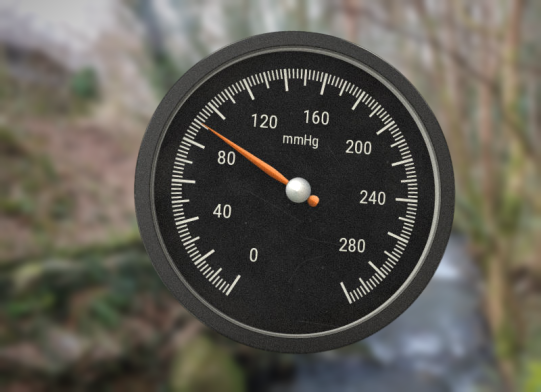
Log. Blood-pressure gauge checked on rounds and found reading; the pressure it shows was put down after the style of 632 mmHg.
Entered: 90 mmHg
